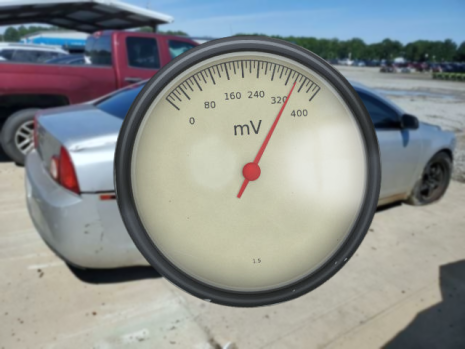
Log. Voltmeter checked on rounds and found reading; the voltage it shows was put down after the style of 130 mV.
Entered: 340 mV
